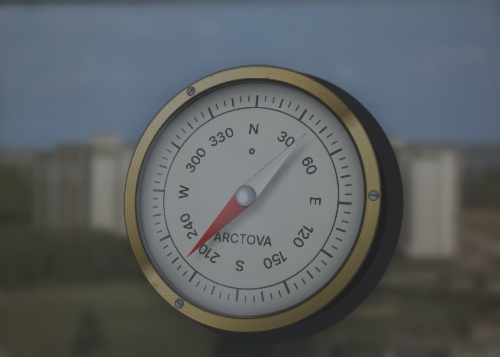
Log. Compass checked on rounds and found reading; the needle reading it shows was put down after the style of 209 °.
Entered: 220 °
